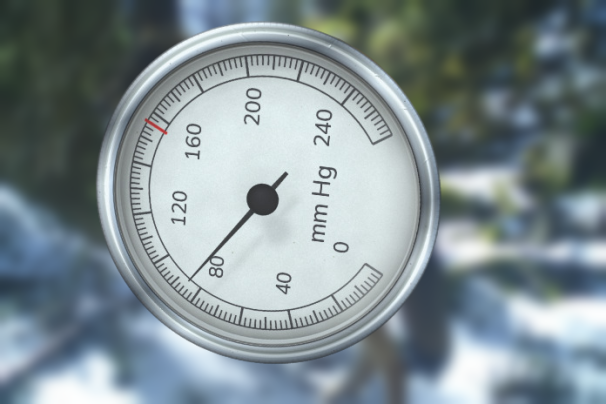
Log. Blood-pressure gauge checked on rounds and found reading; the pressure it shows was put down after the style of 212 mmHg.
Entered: 86 mmHg
